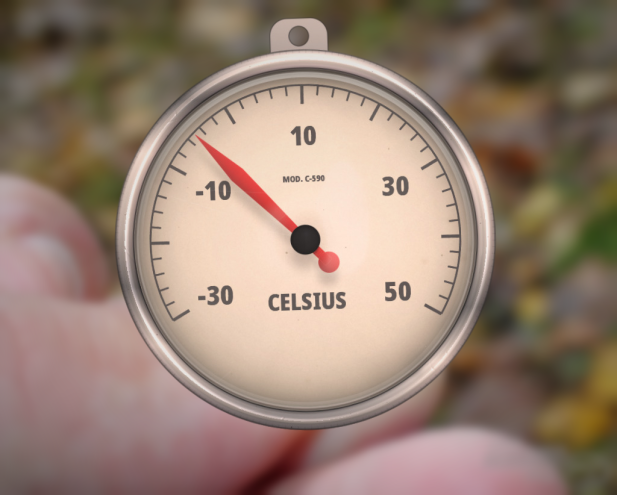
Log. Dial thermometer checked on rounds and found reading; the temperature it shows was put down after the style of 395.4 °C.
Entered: -5 °C
